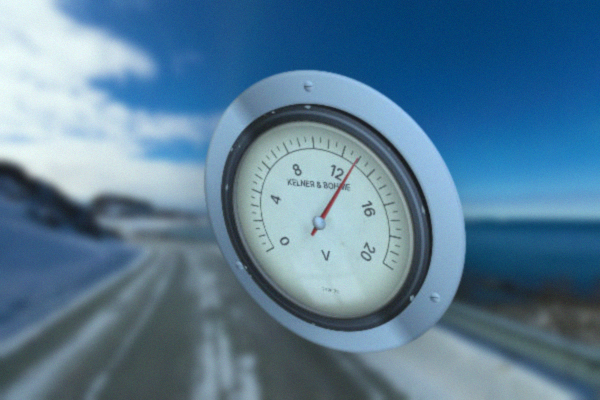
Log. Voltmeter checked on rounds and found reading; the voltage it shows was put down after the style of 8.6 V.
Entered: 13 V
